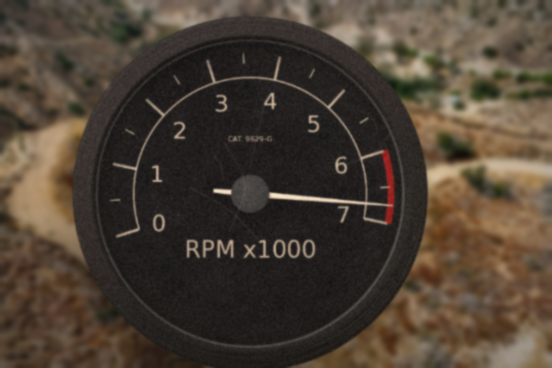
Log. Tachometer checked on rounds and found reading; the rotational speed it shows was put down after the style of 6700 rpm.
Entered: 6750 rpm
